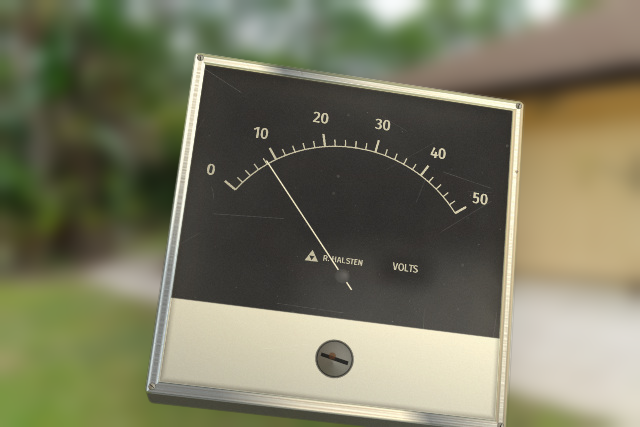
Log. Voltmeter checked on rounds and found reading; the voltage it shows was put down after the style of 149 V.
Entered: 8 V
